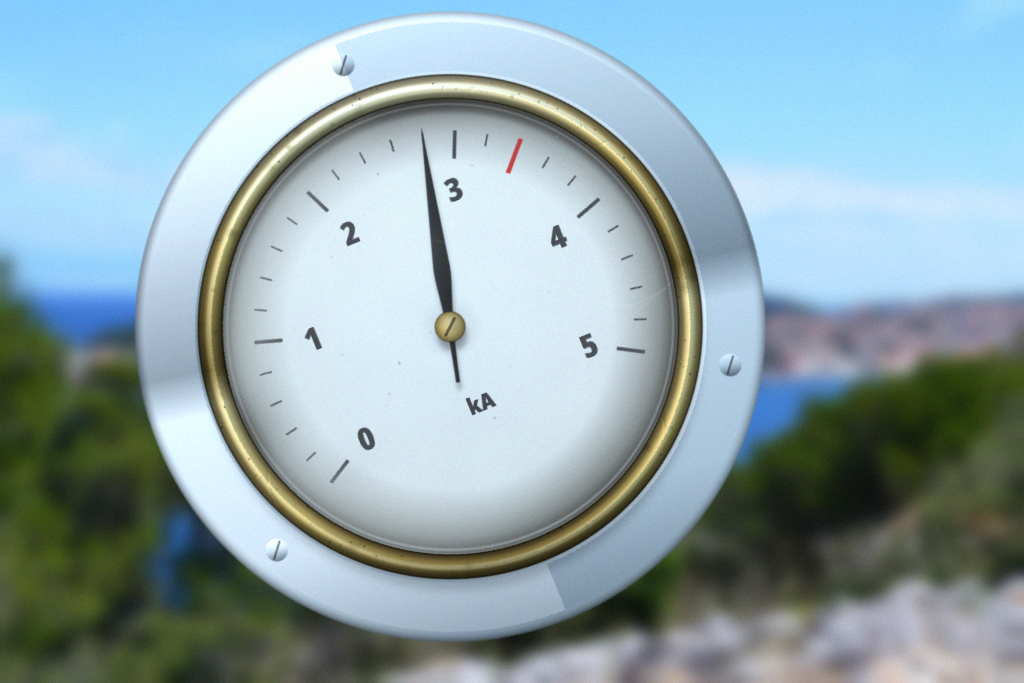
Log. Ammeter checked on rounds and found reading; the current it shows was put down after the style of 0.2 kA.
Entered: 2.8 kA
